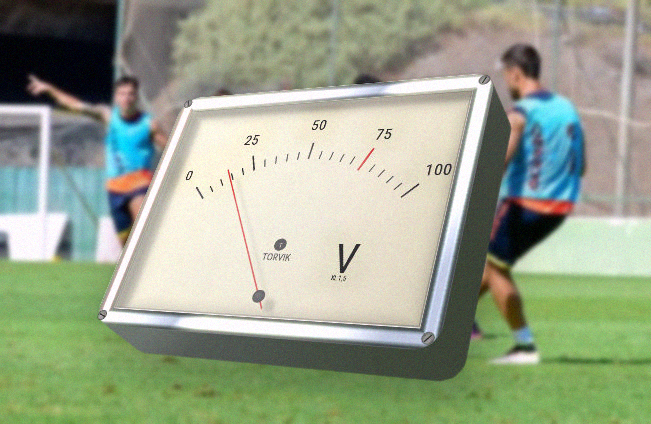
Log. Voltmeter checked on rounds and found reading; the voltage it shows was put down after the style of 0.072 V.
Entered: 15 V
